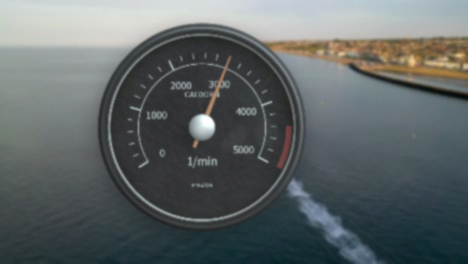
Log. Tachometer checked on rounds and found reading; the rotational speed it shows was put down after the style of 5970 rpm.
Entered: 3000 rpm
